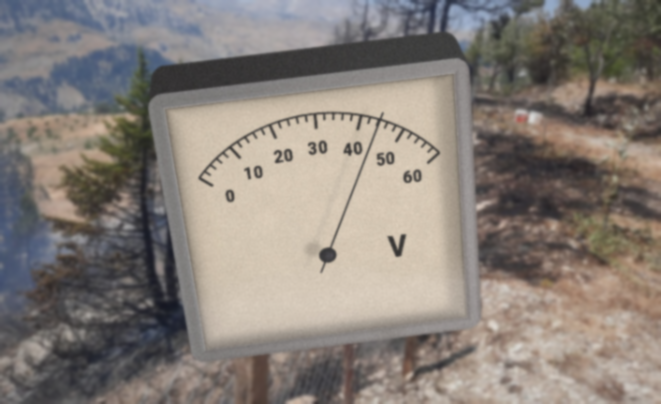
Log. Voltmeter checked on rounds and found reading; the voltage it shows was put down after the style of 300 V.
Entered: 44 V
